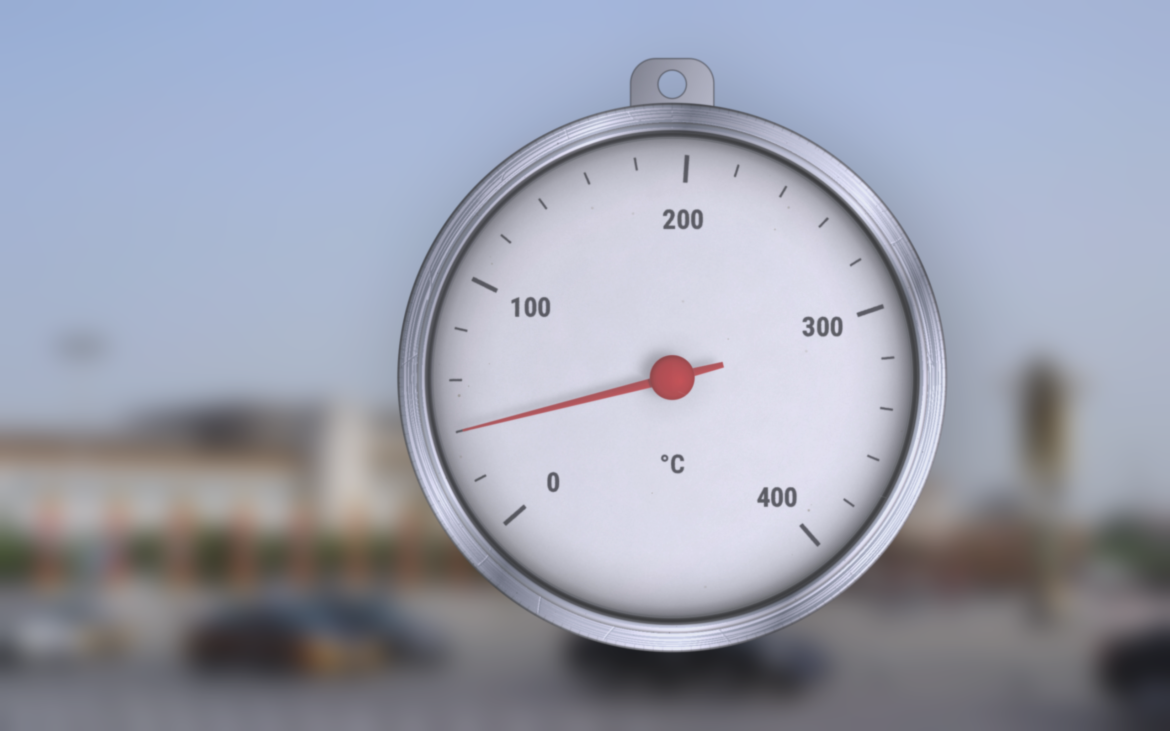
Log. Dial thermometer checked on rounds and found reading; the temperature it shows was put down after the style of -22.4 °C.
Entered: 40 °C
